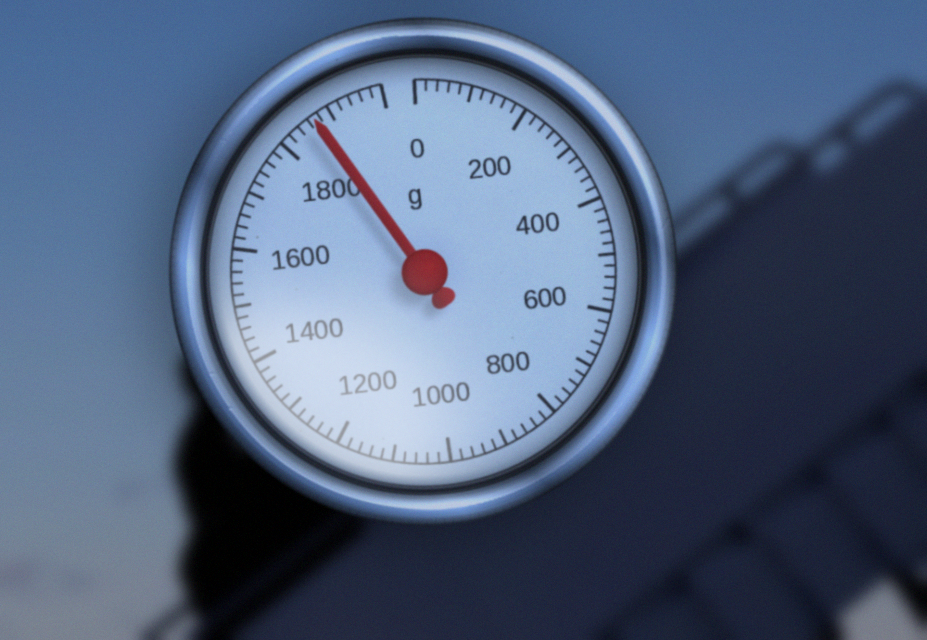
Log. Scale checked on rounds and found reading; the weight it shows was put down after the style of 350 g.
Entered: 1870 g
